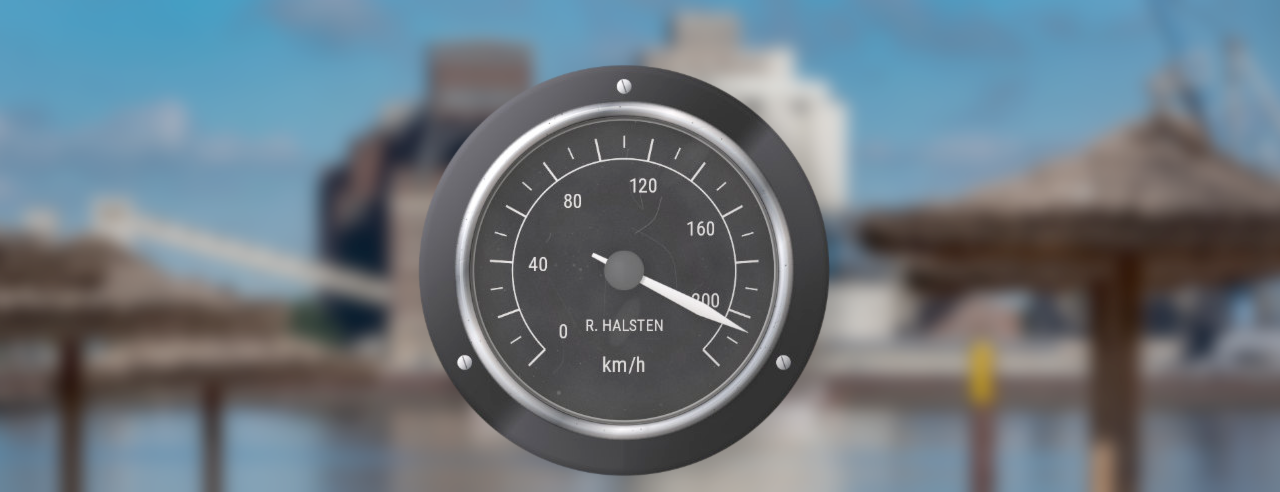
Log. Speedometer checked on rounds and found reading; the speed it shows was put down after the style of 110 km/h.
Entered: 205 km/h
